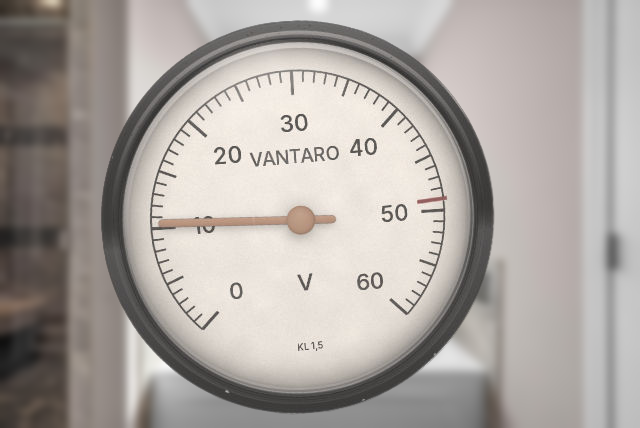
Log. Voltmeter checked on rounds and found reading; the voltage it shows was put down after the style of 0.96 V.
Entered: 10.5 V
